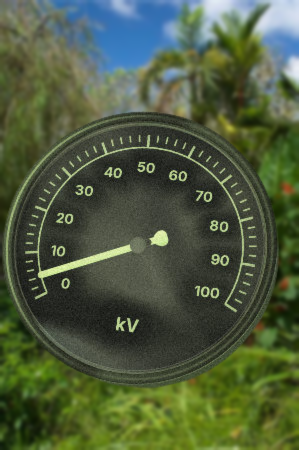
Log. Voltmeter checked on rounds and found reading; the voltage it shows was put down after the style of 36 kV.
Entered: 4 kV
